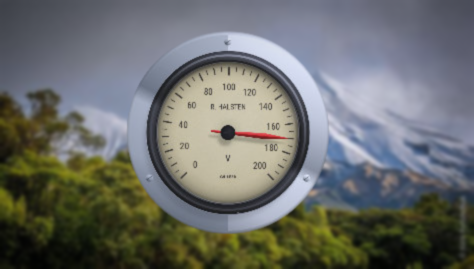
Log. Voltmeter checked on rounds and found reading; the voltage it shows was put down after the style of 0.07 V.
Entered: 170 V
